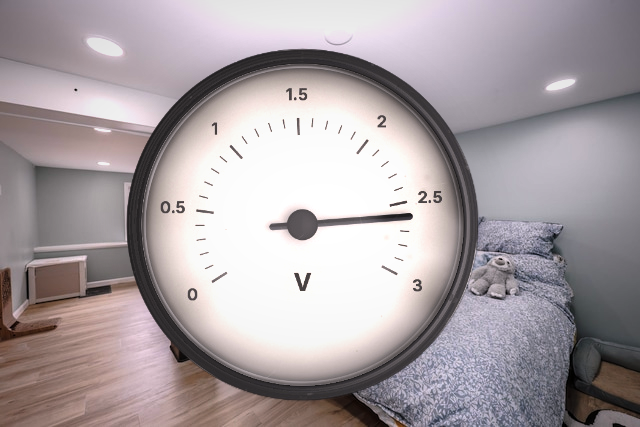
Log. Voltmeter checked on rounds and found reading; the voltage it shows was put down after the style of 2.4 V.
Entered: 2.6 V
